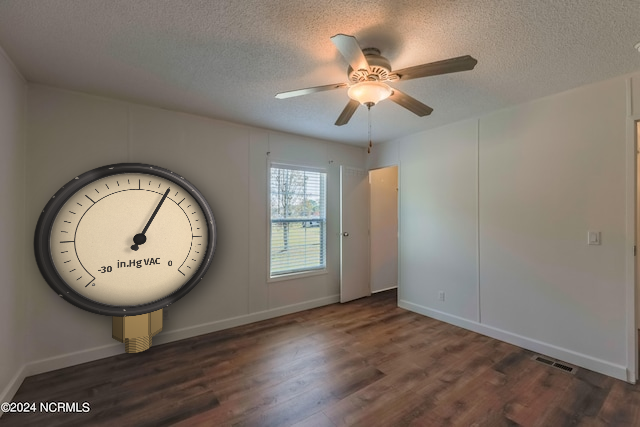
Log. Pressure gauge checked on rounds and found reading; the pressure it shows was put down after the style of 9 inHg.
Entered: -12 inHg
